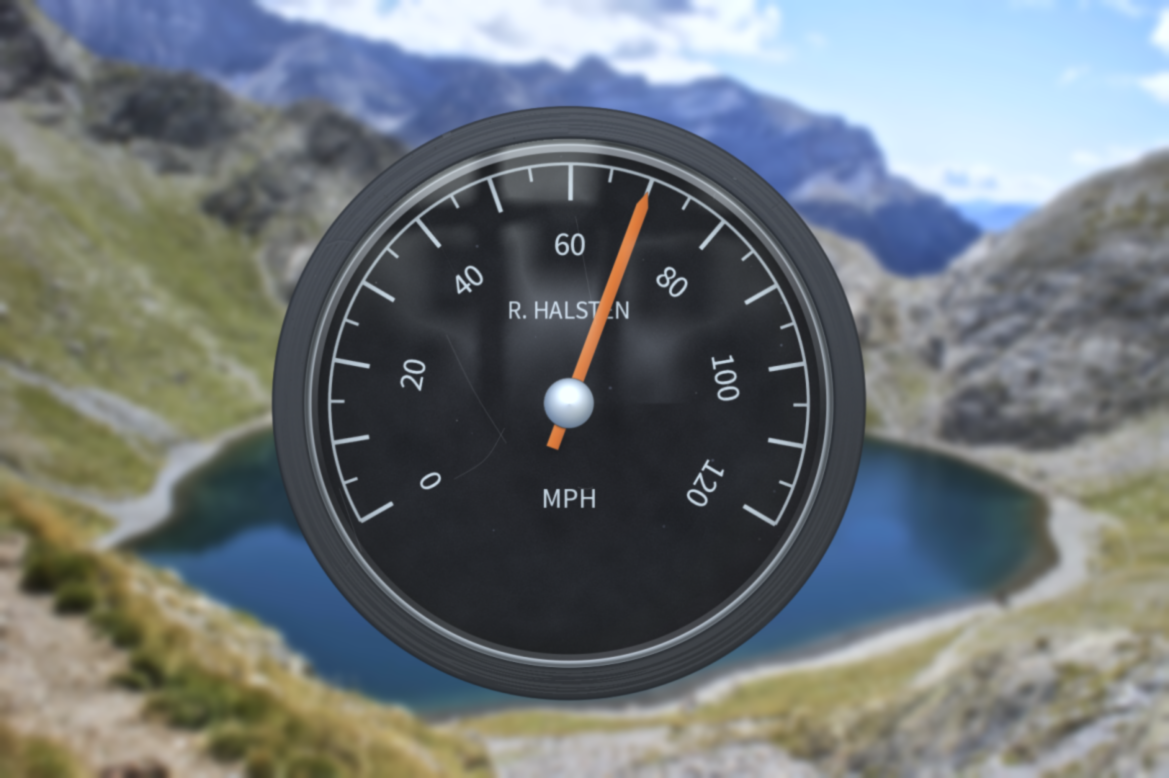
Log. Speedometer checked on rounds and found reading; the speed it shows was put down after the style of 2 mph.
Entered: 70 mph
